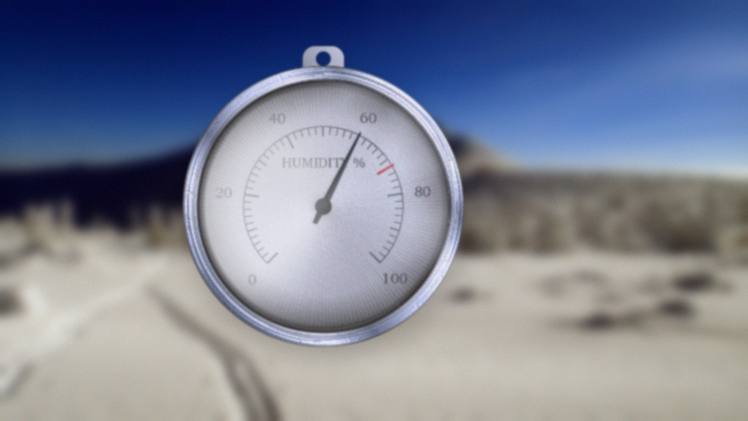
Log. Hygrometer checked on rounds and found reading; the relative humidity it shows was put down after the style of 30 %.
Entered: 60 %
